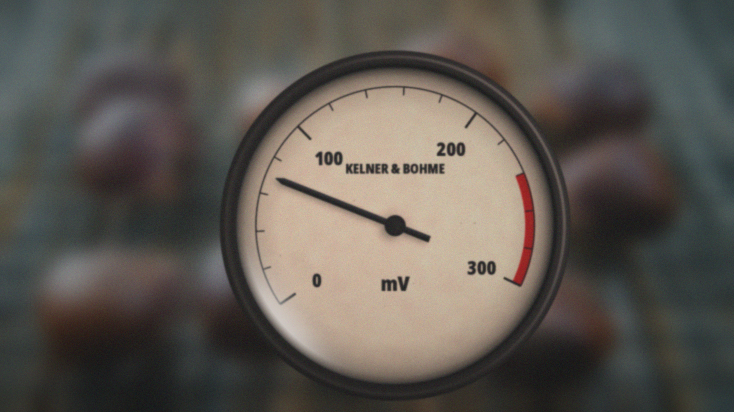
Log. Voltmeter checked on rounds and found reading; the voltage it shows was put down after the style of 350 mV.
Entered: 70 mV
